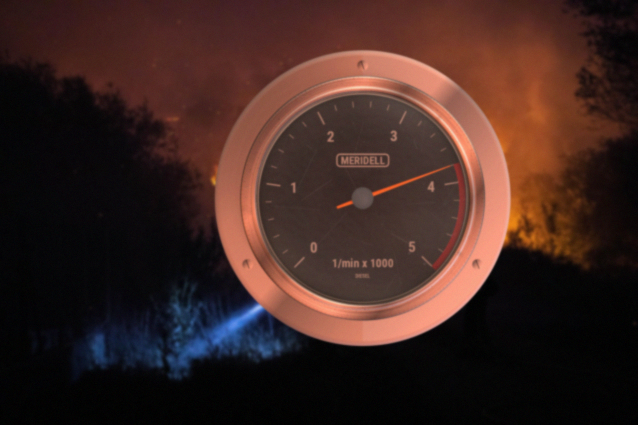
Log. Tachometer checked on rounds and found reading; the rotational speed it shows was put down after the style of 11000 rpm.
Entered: 3800 rpm
